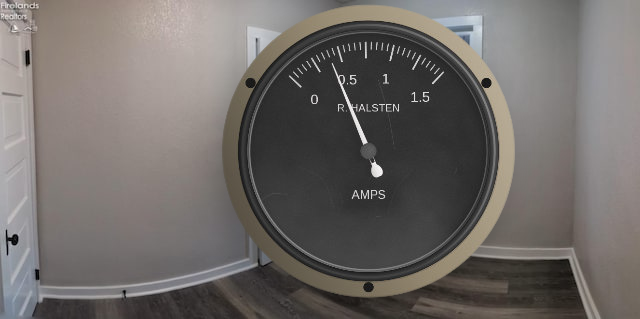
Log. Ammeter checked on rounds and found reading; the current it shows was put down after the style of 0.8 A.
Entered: 0.4 A
